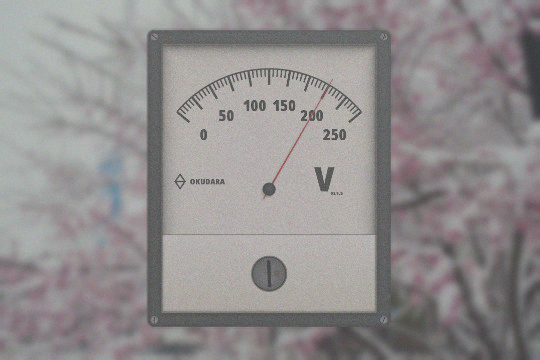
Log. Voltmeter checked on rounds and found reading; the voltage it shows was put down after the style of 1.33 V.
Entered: 200 V
